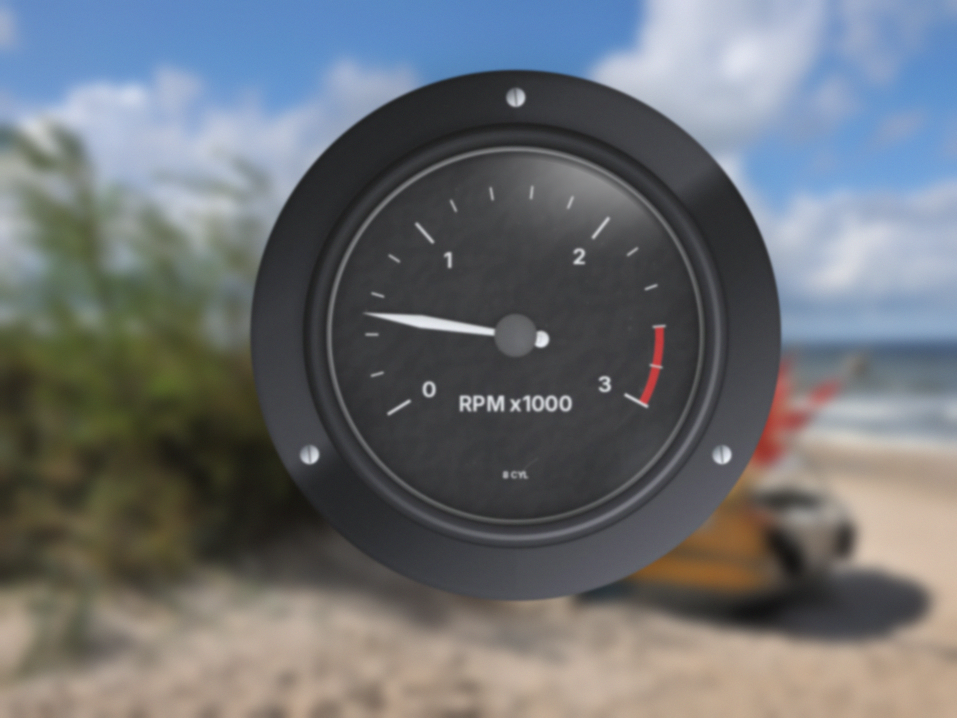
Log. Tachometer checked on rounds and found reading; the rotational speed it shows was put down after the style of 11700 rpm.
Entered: 500 rpm
